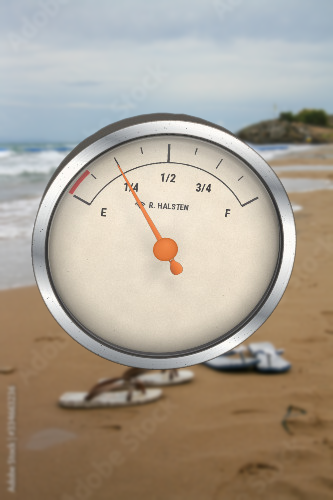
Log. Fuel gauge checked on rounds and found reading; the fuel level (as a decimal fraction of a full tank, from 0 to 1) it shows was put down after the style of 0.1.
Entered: 0.25
